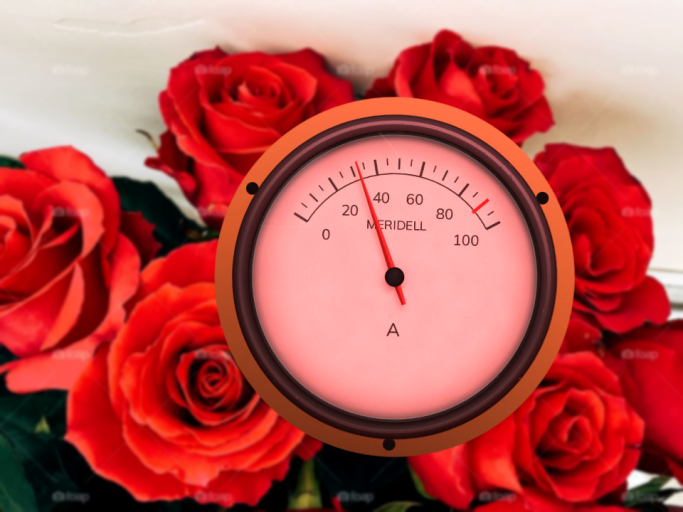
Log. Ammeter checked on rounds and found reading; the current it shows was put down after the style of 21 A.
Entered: 32.5 A
